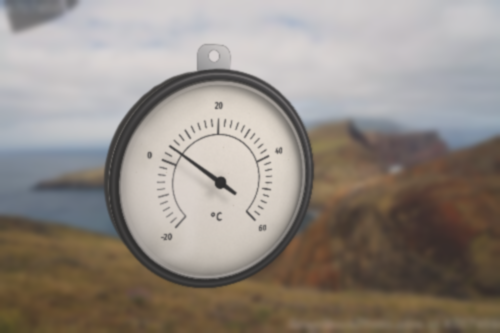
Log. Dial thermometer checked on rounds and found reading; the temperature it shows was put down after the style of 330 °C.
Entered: 4 °C
